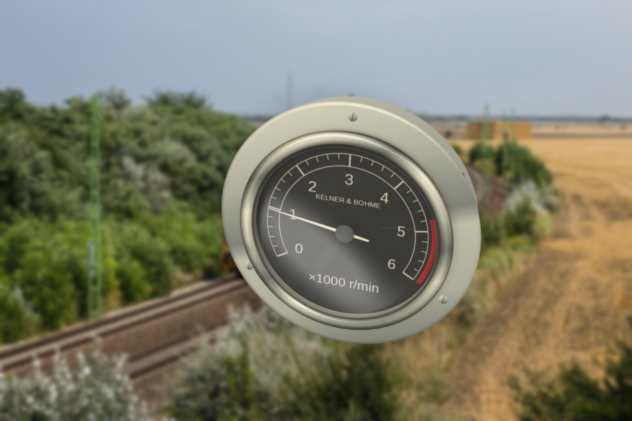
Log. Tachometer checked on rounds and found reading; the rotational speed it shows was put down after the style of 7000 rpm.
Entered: 1000 rpm
